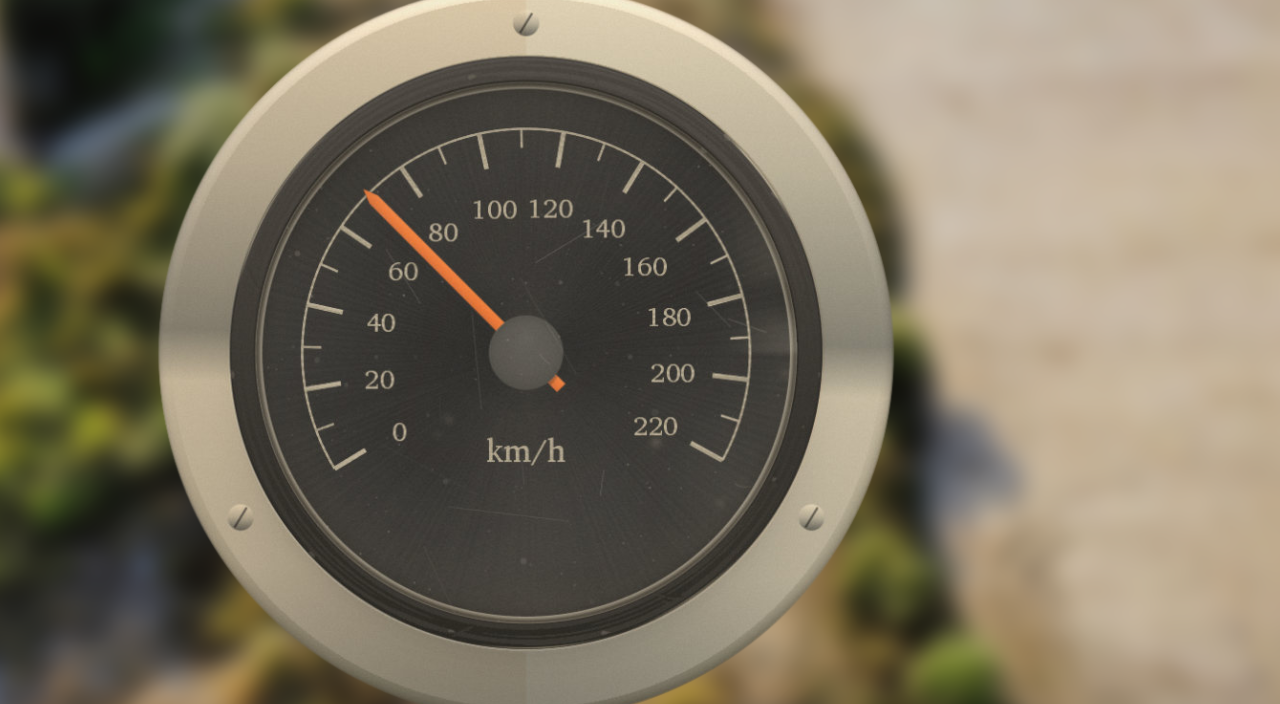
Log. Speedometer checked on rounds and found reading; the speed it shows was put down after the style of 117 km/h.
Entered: 70 km/h
